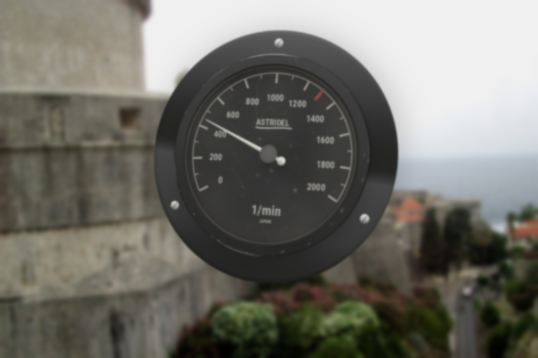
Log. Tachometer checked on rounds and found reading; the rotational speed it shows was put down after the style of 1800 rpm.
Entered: 450 rpm
